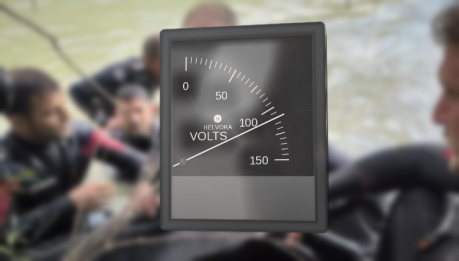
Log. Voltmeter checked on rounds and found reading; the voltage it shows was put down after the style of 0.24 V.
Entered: 110 V
